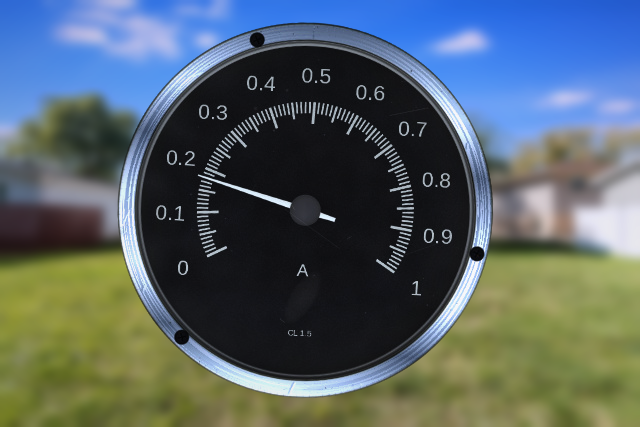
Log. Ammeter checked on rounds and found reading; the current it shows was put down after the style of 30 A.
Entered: 0.18 A
